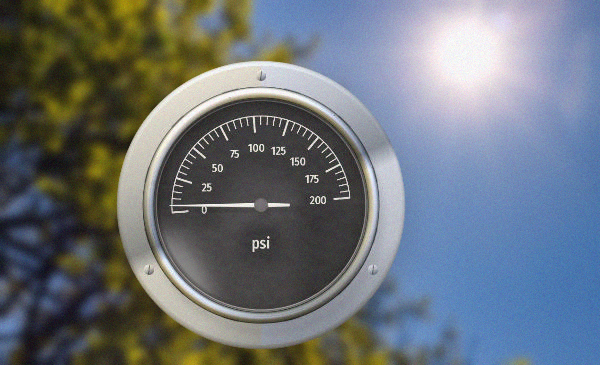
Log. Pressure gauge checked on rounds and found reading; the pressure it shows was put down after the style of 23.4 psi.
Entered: 5 psi
